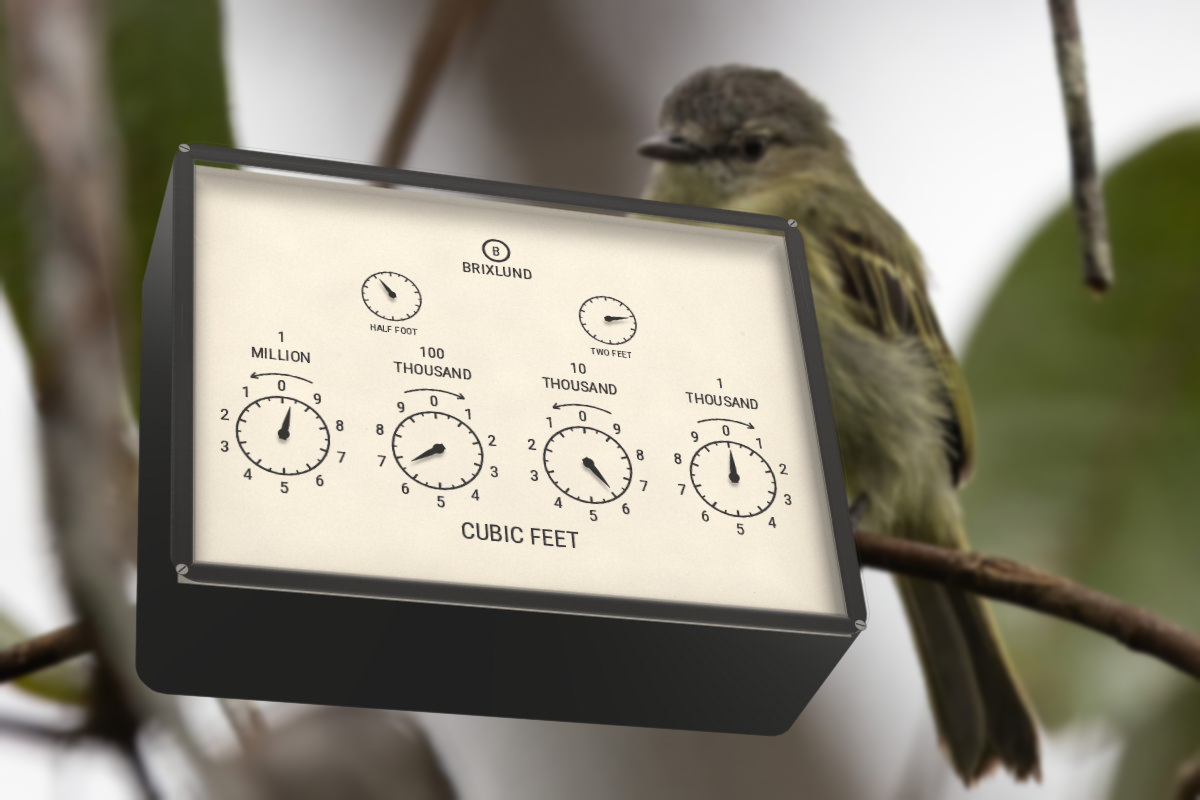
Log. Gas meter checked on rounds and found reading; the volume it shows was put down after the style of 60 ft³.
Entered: 966000 ft³
